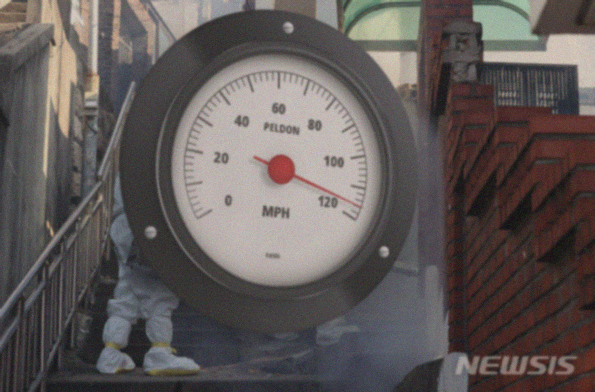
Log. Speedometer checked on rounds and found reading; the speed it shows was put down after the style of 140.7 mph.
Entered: 116 mph
